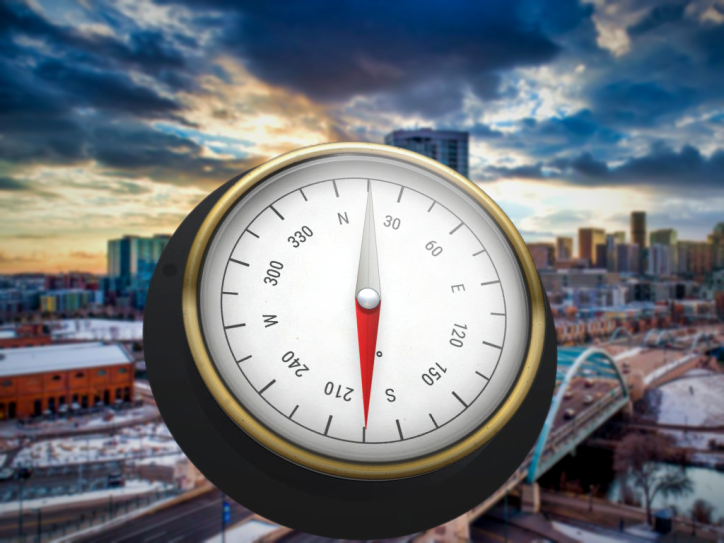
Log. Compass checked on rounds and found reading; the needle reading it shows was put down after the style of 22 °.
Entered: 195 °
